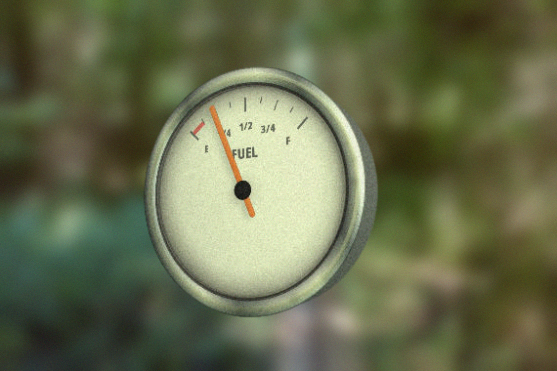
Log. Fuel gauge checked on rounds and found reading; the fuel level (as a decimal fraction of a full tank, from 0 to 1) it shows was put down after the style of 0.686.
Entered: 0.25
